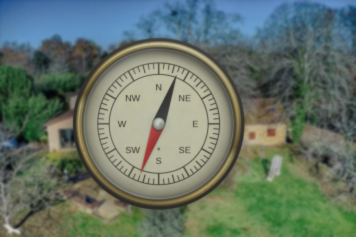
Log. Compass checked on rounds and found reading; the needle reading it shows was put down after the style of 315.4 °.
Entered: 200 °
